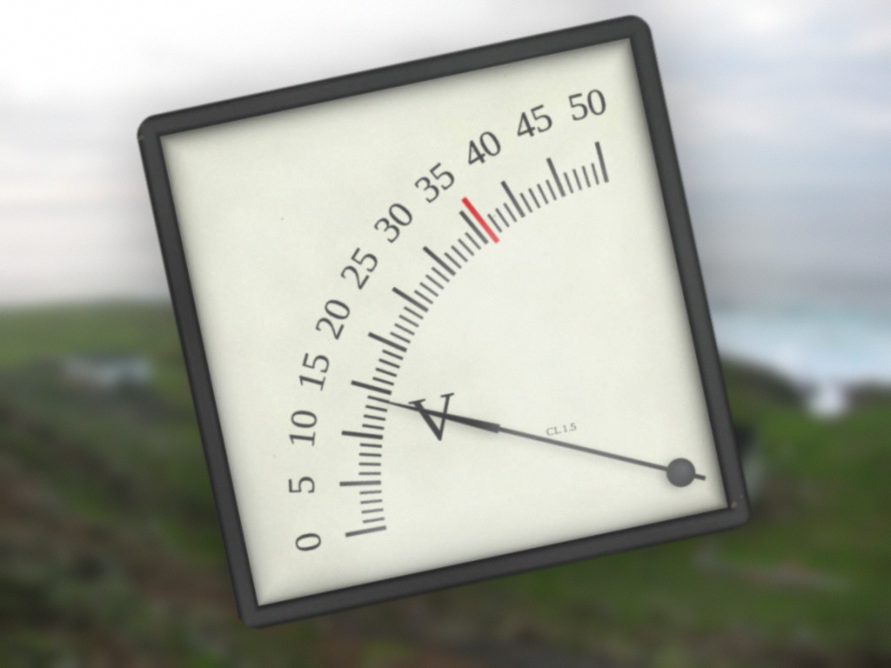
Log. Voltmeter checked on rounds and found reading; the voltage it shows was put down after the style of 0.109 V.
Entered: 14 V
